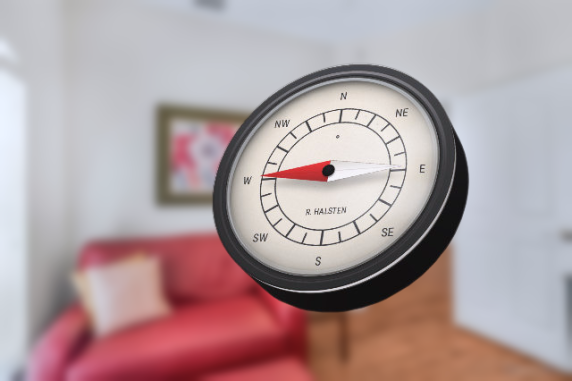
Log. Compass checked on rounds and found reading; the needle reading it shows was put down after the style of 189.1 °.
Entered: 270 °
